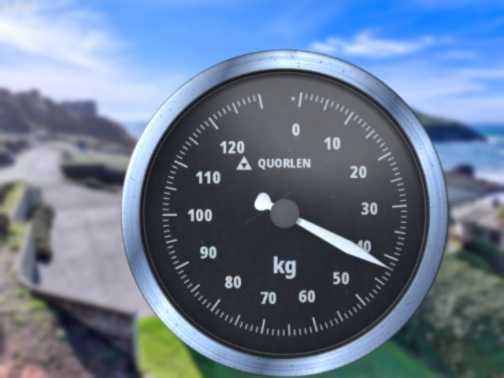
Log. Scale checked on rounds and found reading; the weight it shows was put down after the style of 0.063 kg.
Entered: 42 kg
